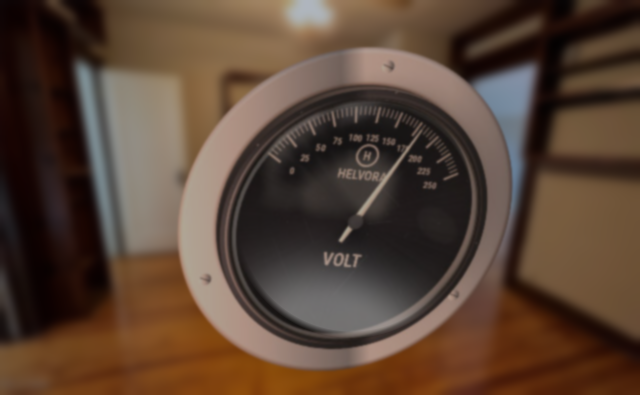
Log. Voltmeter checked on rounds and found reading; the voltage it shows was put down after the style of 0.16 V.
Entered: 175 V
